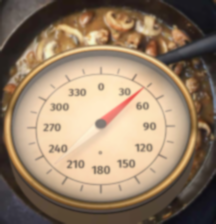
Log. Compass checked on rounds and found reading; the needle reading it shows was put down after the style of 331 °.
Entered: 45 °
